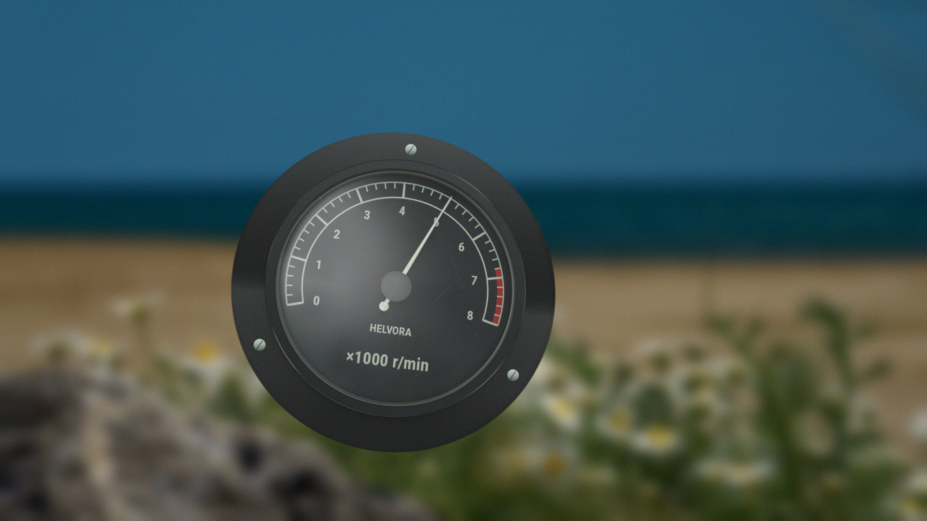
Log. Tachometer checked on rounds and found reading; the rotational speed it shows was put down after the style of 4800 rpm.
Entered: 5000 rpm
